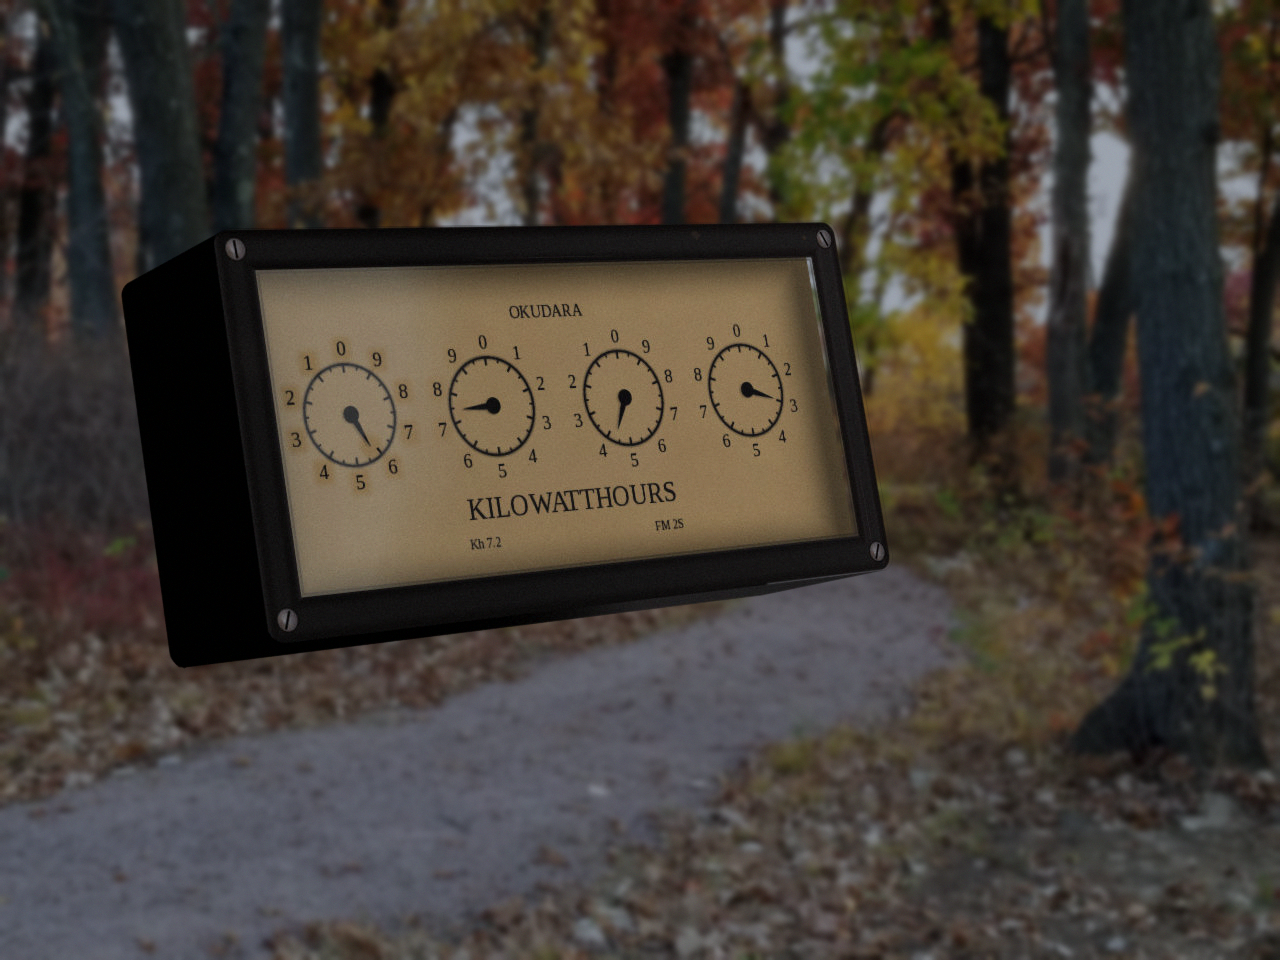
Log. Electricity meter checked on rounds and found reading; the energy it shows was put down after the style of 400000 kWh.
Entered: 5743 kWh
